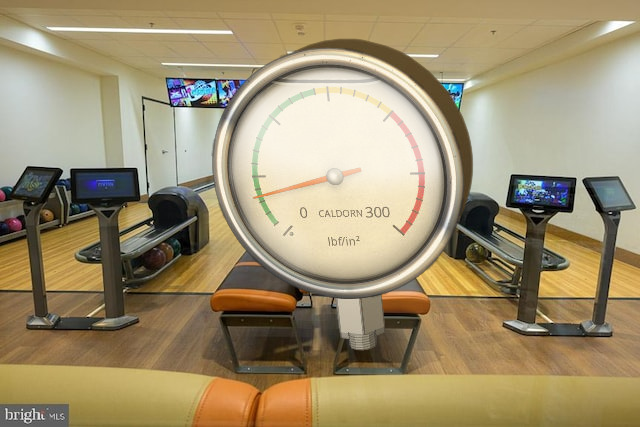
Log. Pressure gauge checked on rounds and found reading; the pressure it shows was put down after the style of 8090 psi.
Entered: 35 psi
